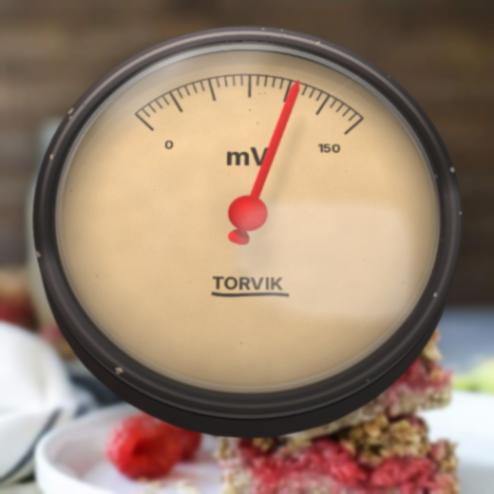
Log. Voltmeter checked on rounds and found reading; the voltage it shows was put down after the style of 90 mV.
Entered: 105 mV
